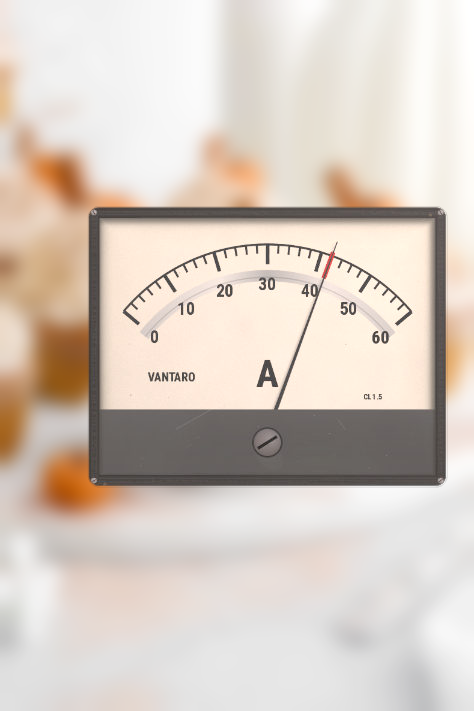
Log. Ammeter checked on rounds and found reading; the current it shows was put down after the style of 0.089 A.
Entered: 42 A
